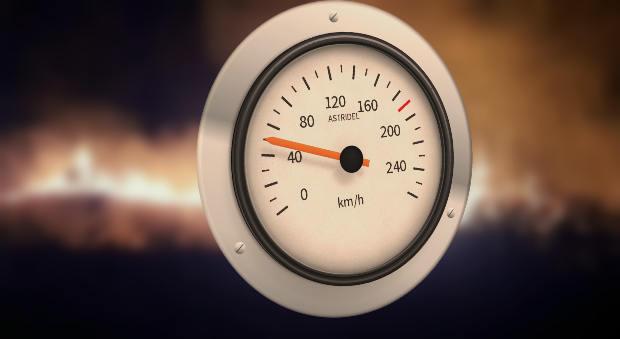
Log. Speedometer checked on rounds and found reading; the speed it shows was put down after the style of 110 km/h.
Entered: 50 km/h
